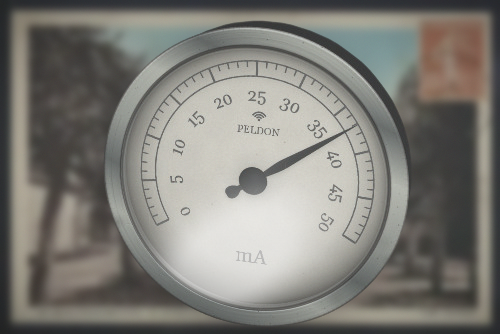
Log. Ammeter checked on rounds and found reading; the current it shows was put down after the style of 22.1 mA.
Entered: 37 mA
